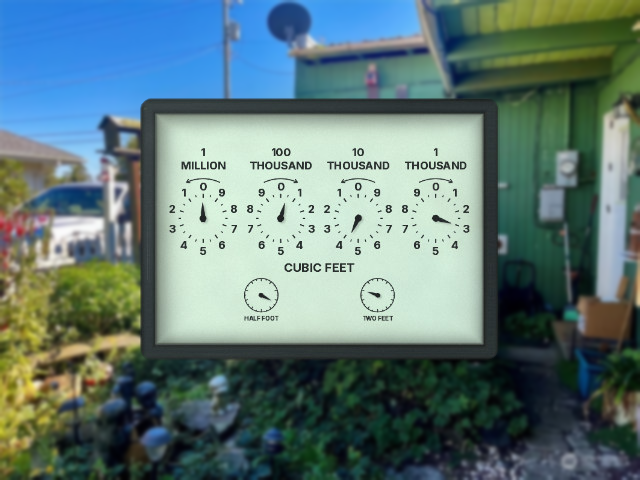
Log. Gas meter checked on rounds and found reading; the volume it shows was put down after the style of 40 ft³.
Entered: 4300 ft³
